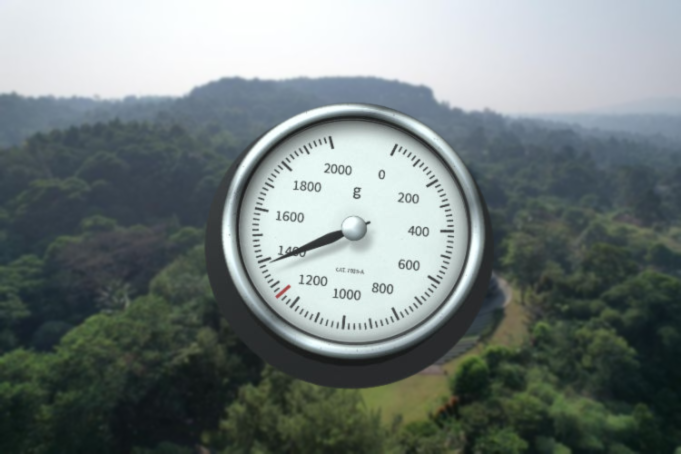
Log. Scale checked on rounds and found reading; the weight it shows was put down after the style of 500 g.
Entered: 1380 g
